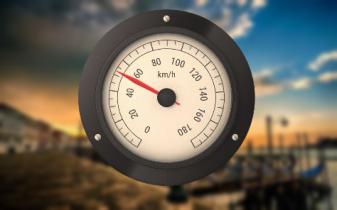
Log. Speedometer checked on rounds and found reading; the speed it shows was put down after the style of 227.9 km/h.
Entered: 52.5 km/h
